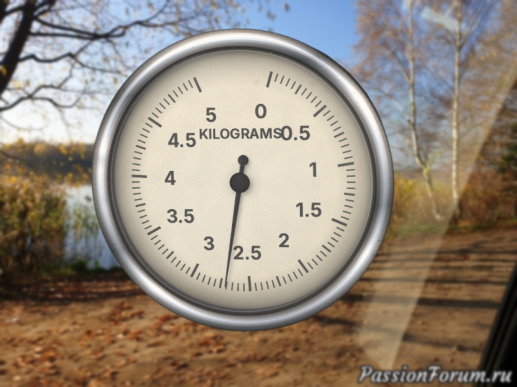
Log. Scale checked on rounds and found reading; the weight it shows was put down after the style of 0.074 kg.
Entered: 2.7 kg
